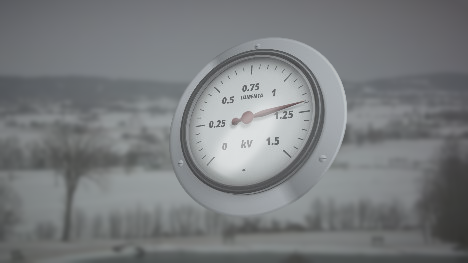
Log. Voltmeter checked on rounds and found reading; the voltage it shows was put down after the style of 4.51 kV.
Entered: 1.2 kV
